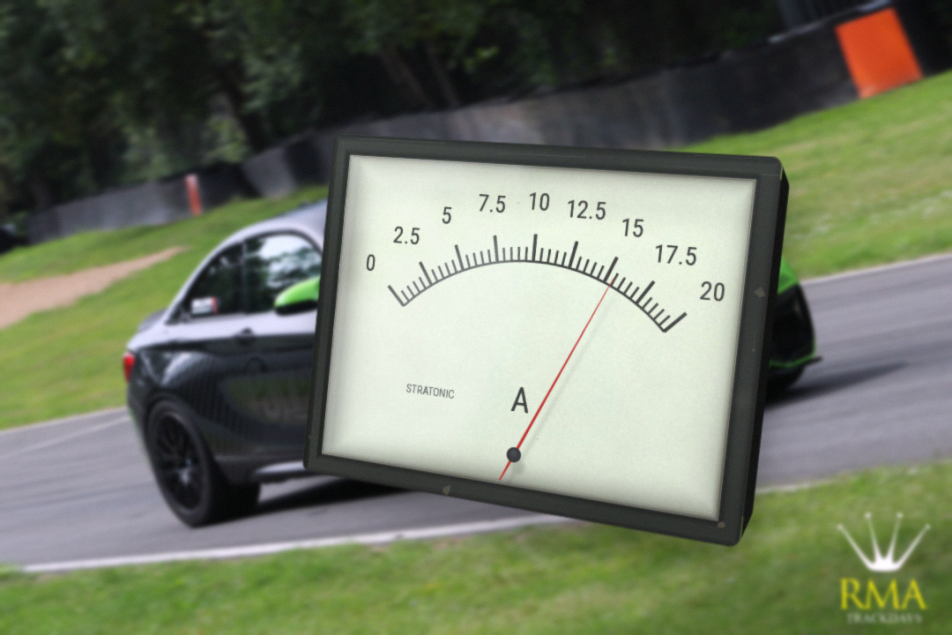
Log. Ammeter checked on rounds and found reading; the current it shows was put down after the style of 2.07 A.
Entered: 15.5 A
